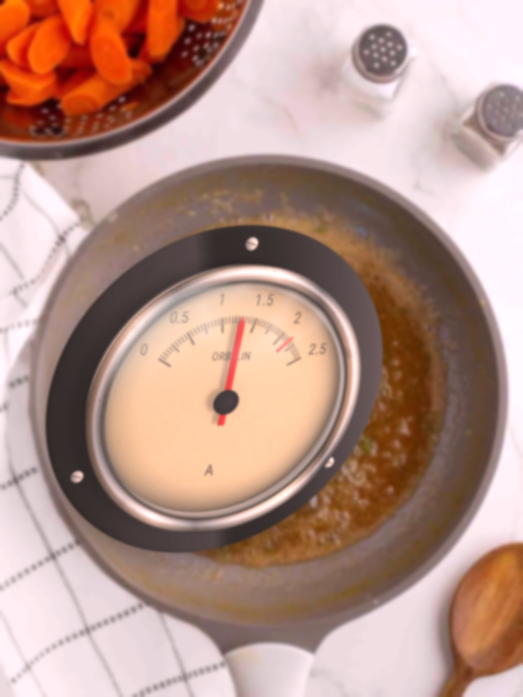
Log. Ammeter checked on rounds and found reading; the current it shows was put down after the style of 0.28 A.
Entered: 1.25 A
